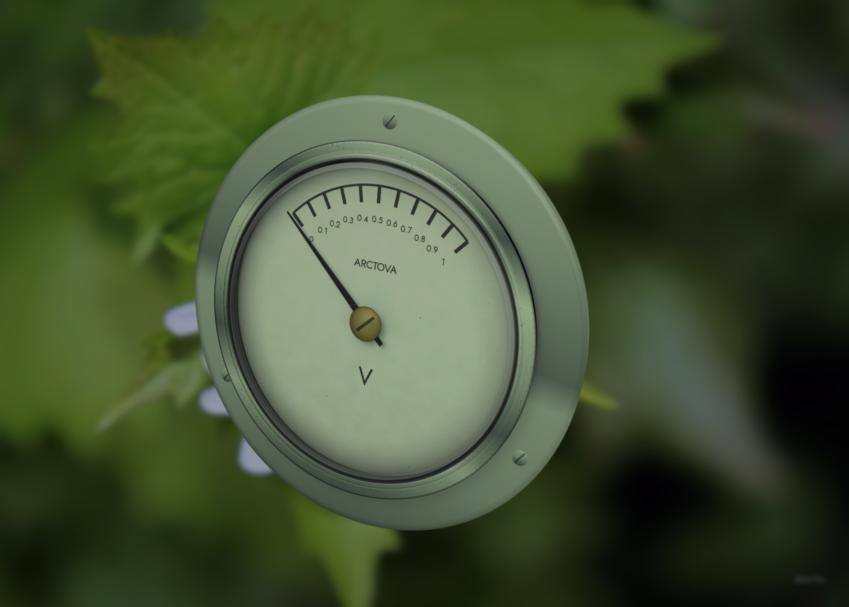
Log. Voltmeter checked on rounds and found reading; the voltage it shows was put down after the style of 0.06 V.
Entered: 0 V
